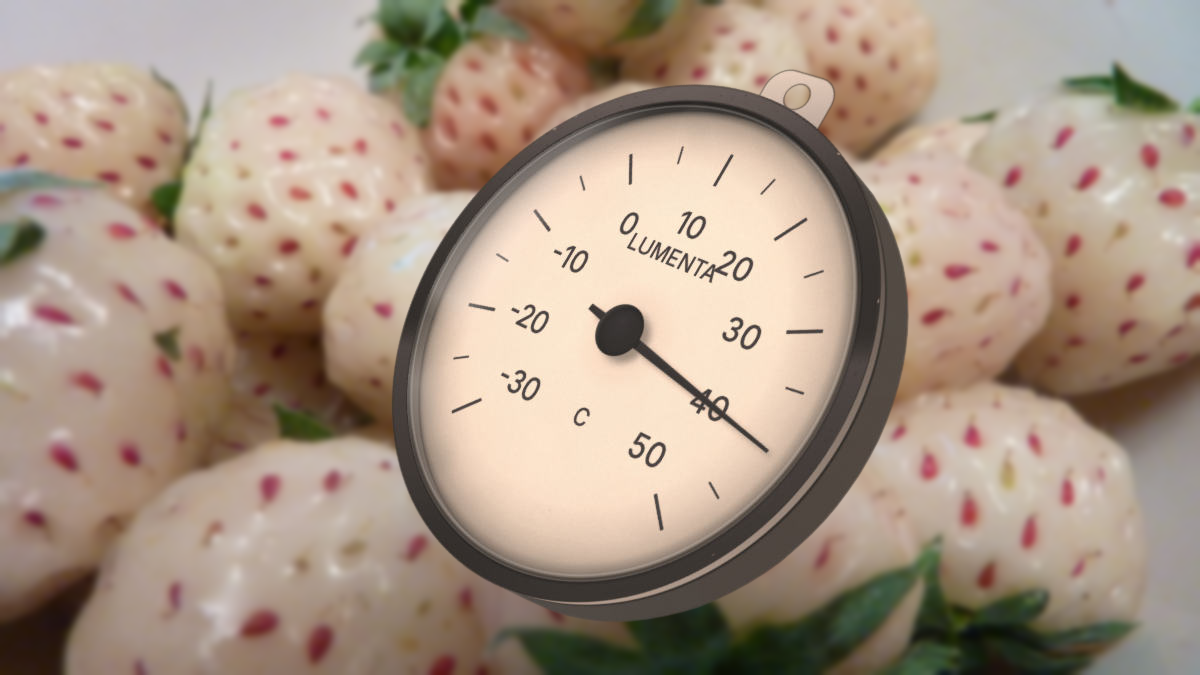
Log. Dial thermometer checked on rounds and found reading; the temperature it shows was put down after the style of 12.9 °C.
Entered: 40 °C
